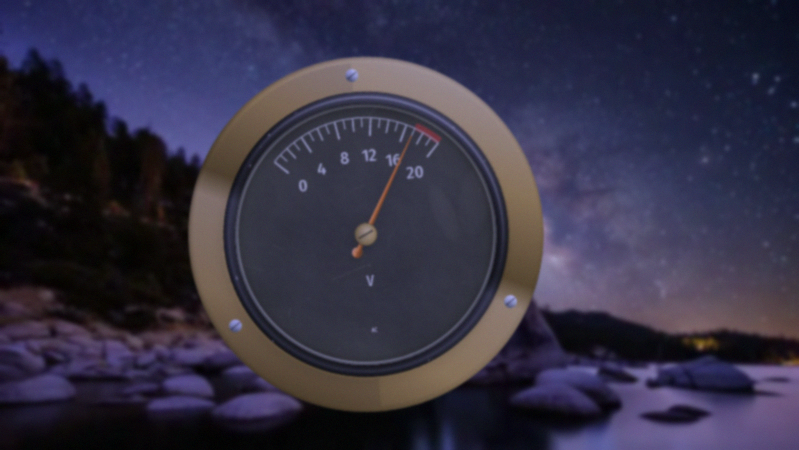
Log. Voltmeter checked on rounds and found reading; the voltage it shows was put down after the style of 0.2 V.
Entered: 17 V
